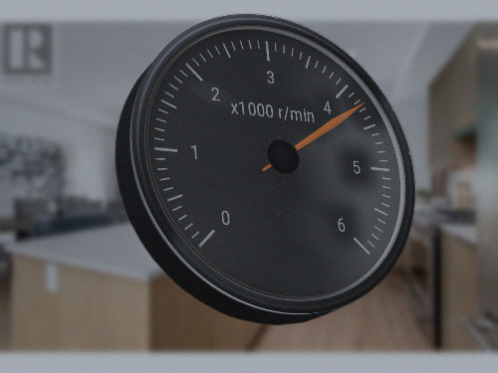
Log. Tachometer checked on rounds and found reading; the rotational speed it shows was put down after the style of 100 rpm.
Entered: 4250 rpm
